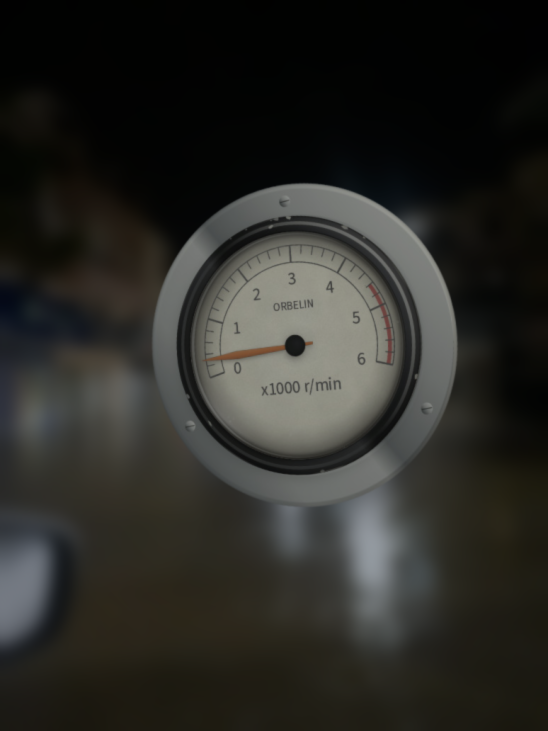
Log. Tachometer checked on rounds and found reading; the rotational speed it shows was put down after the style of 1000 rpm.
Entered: 300 rpm
